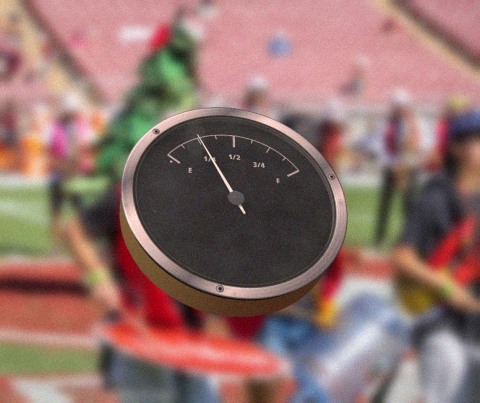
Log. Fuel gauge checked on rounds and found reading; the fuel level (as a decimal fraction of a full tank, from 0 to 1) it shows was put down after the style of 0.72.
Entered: 0.25
